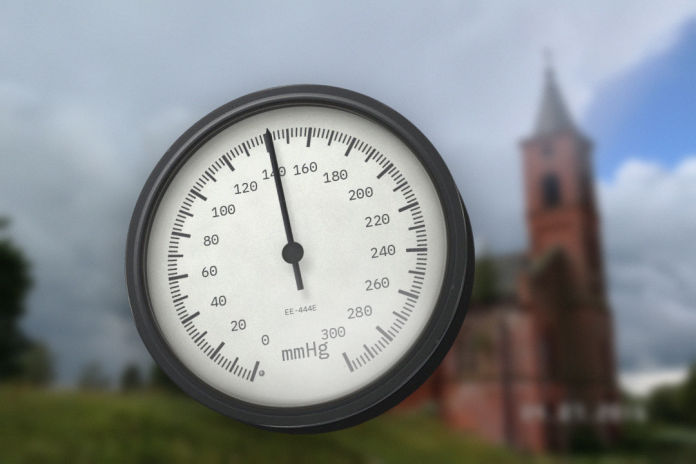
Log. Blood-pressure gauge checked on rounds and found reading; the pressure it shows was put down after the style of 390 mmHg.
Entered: 142 mmHg
